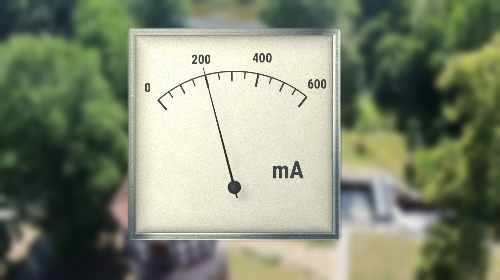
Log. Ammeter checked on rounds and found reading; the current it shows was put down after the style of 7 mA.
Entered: 200 mA
